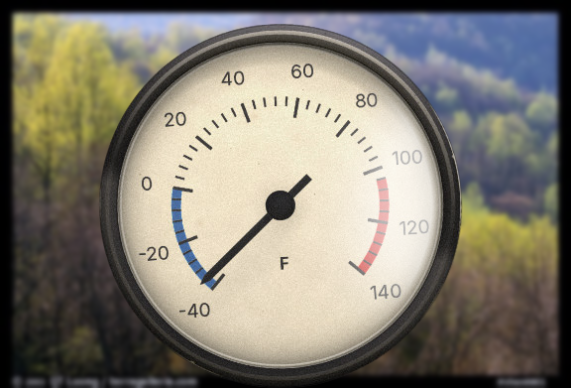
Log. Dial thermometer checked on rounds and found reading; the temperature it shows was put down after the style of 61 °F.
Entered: -36 °F
